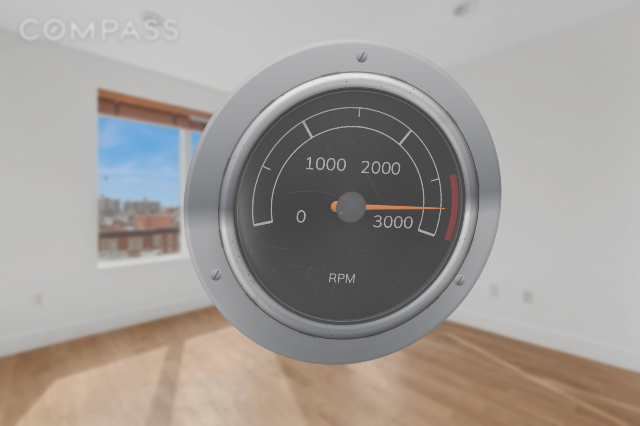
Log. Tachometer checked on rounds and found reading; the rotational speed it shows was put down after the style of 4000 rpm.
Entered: 2750 rpm
